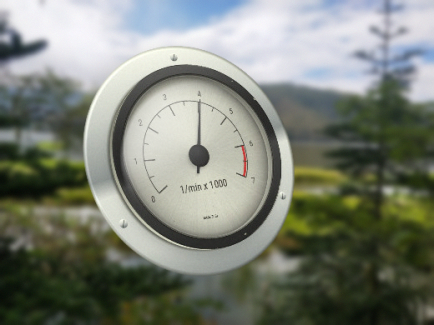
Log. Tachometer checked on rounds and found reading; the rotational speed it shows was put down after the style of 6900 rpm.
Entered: 4000 rpm
